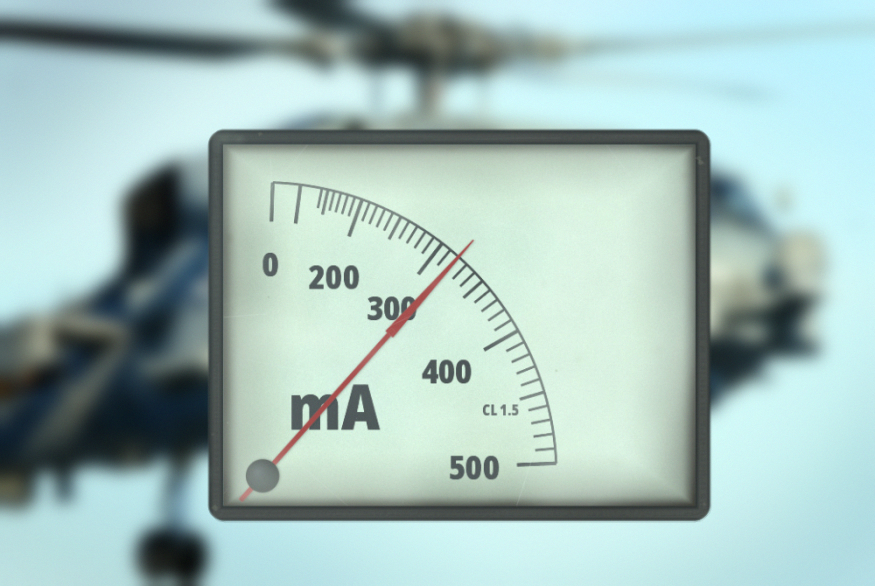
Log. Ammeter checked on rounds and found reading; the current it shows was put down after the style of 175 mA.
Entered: 320 mA
